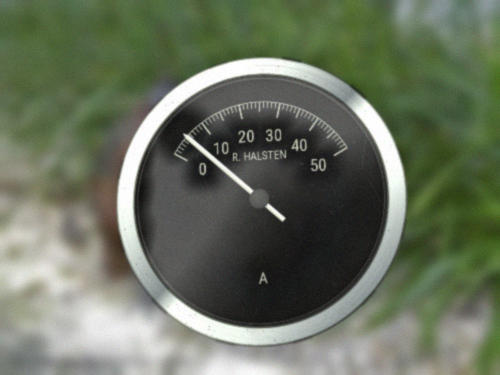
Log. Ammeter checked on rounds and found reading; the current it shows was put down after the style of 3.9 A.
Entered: 5 A
